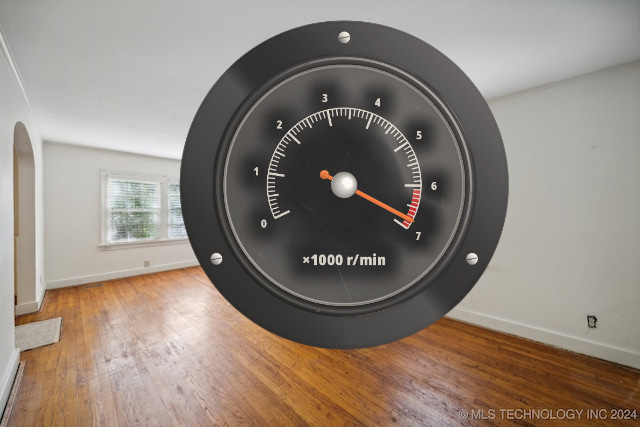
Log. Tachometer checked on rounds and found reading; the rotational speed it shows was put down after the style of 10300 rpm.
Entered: 6800 rpm
